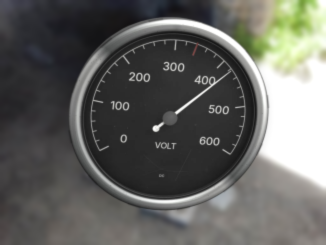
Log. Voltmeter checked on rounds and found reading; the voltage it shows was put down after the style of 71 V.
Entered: 420 V
